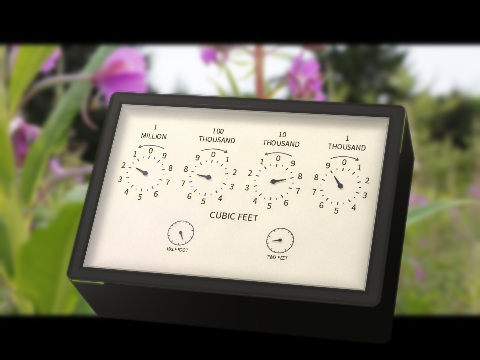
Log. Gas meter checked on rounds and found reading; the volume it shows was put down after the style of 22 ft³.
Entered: 177900 ft³
